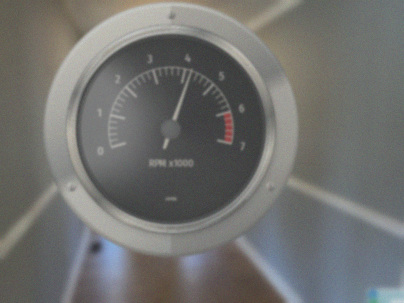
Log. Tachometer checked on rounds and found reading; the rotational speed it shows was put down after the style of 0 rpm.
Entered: 4200 rpm
